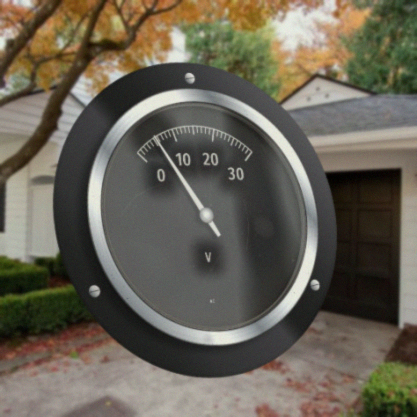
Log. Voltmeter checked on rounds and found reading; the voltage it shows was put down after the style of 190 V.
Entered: 5 V
